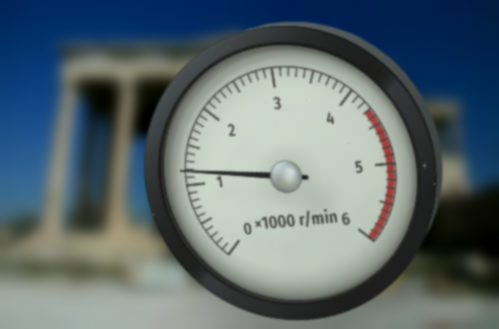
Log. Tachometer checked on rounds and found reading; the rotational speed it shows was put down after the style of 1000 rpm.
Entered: 1200 rpm
